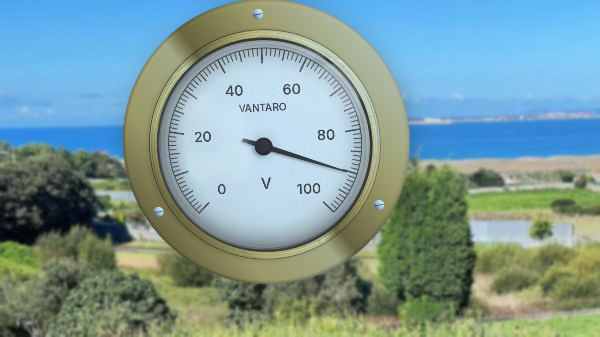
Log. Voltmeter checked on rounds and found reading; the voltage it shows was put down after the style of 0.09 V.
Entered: 90 V
